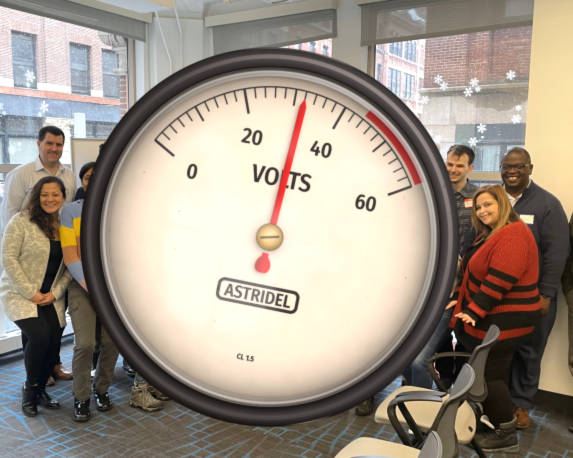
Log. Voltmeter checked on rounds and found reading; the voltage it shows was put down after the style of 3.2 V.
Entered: 32 V
